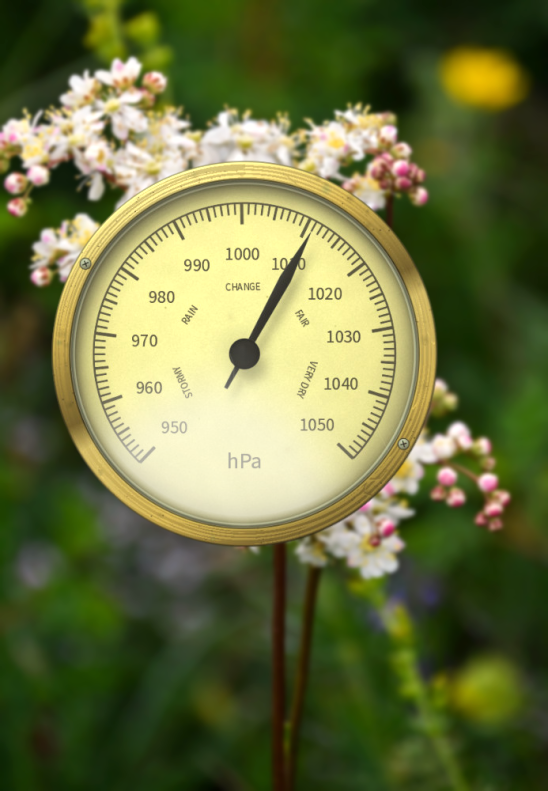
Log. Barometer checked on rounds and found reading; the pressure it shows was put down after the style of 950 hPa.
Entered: 1011 hPa
